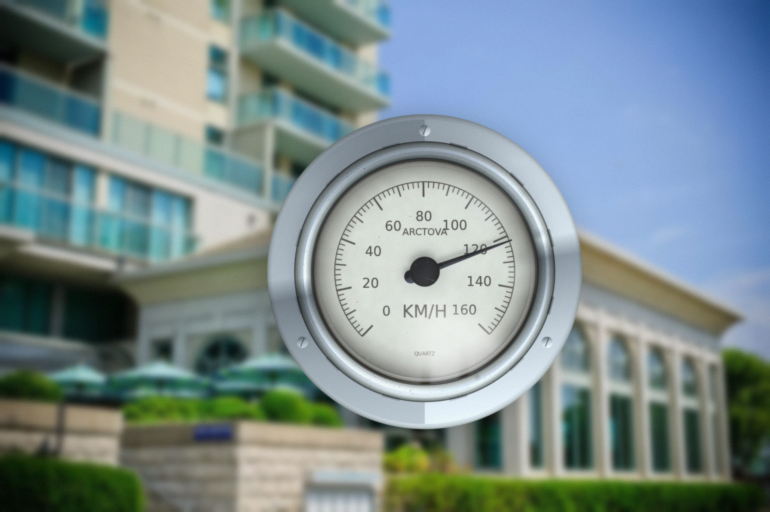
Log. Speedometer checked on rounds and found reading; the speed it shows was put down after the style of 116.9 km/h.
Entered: 122 km/h
